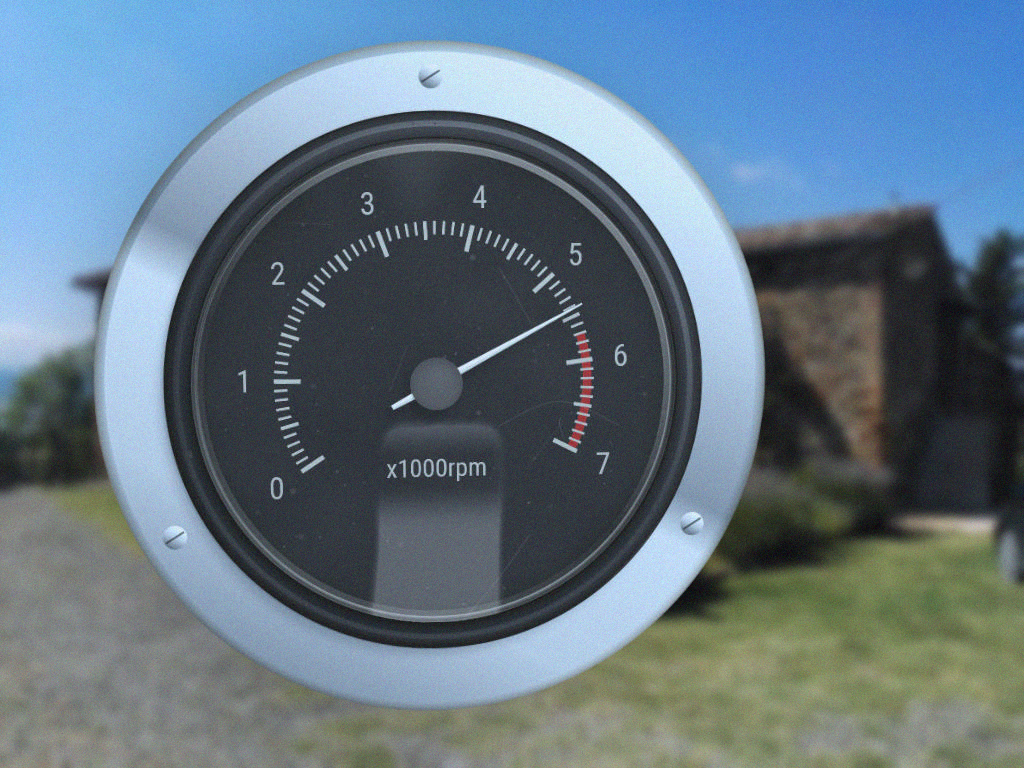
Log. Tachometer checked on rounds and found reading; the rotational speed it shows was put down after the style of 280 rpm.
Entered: 5400 rpm
